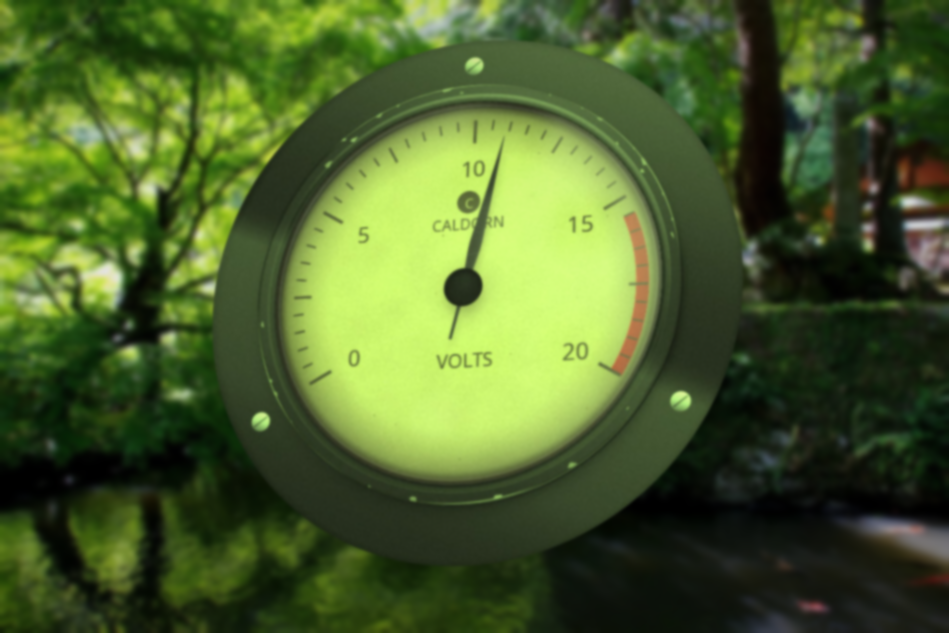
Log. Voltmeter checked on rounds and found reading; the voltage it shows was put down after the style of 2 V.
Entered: 11 V
